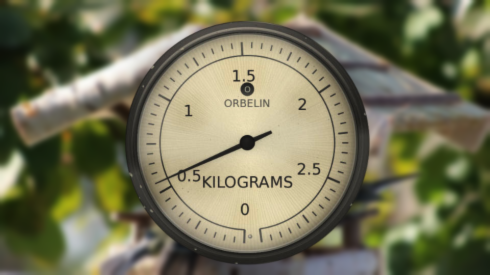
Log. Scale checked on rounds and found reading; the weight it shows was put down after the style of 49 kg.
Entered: 0.55 kg
